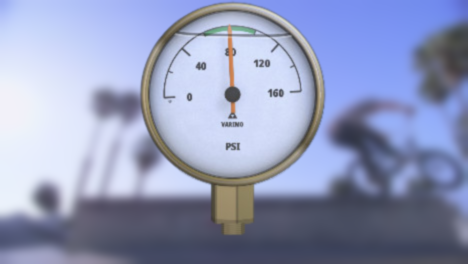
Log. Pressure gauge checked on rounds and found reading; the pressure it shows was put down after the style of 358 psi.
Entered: 80 psi
